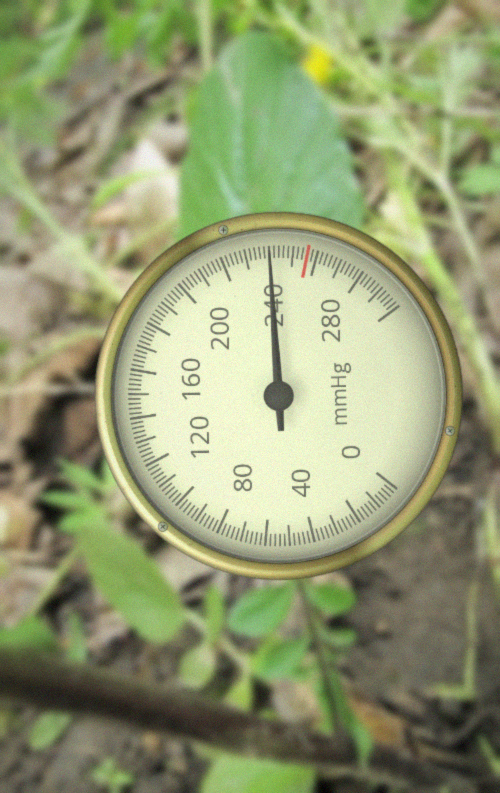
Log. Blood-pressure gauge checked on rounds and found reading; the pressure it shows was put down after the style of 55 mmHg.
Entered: 240 mmHg
